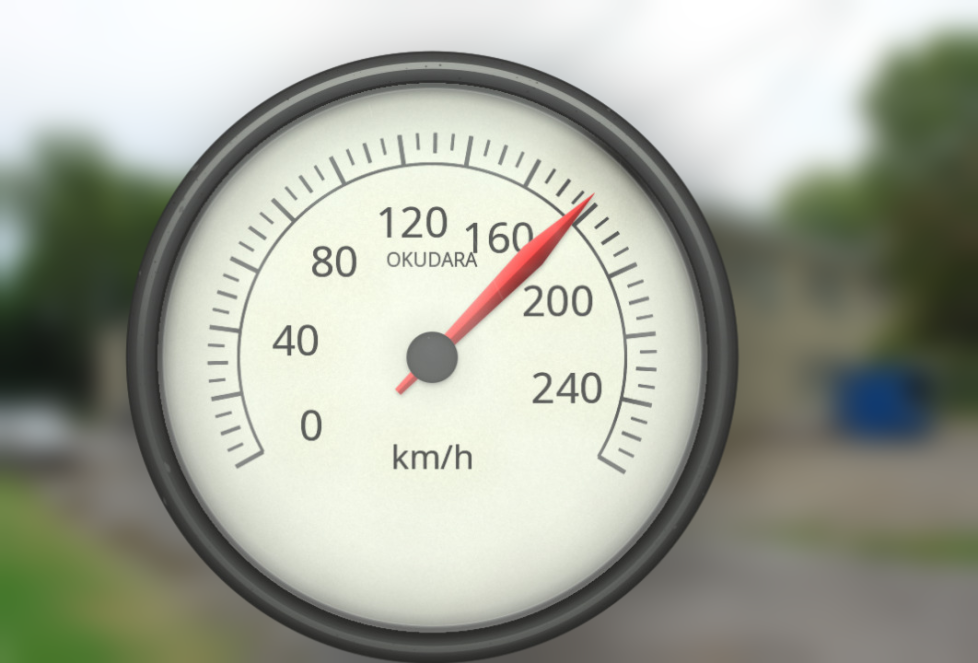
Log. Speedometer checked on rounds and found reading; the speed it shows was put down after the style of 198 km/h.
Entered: 177.5 km/h
